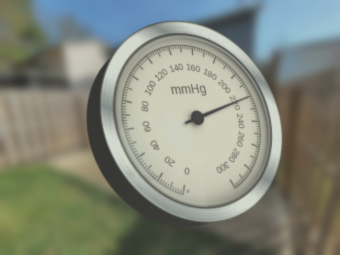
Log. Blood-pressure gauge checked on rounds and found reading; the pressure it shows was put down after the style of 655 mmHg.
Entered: 220 mmHg
